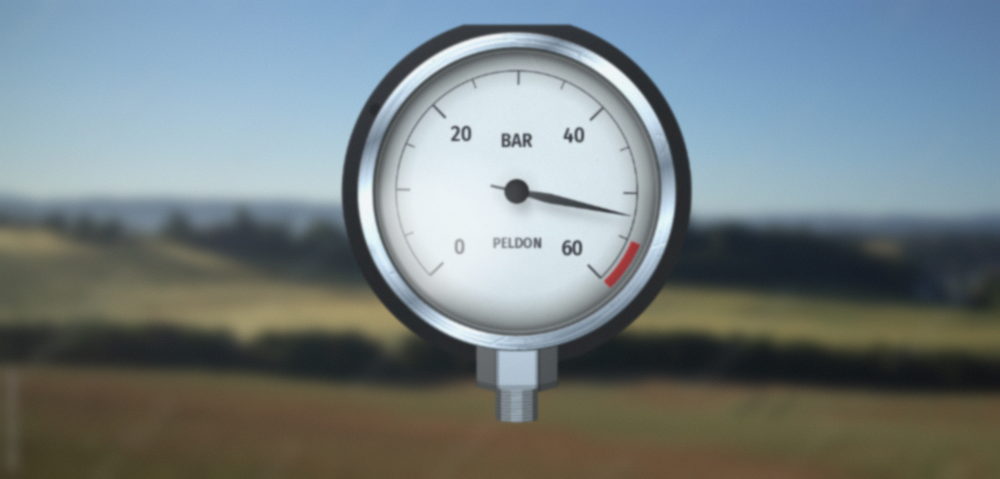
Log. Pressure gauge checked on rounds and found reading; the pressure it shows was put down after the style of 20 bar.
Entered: 52.5 bar
